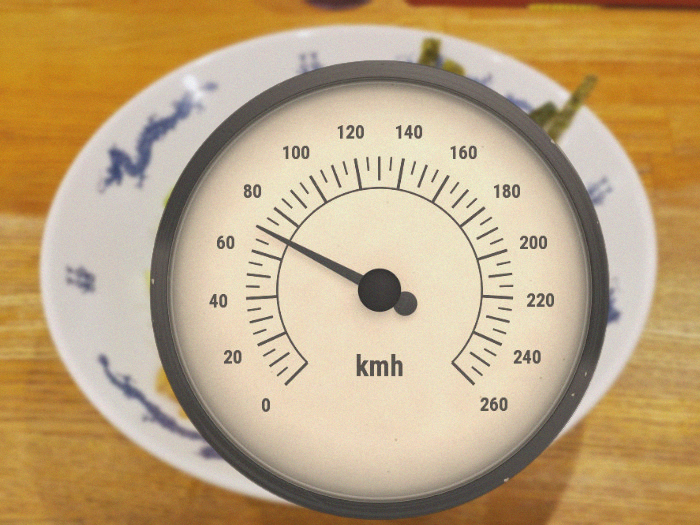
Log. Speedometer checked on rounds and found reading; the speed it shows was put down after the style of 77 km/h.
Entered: 70 km/h
